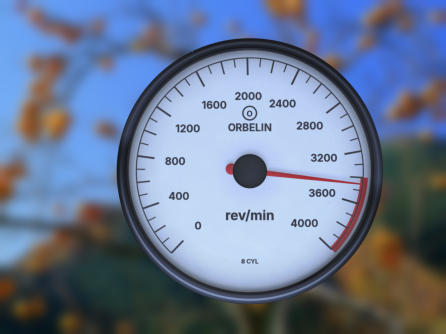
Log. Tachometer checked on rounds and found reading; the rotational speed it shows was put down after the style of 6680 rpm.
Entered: 3450 rpm
